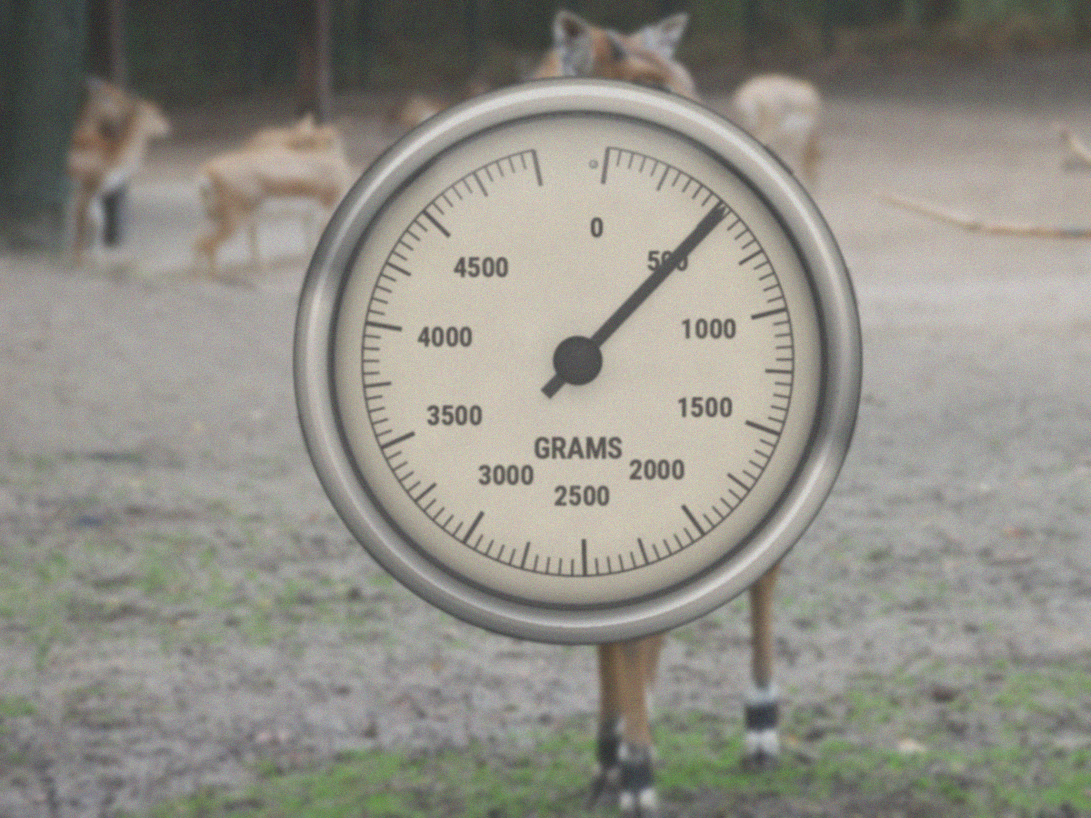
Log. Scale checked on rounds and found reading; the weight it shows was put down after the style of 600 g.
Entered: 525 g
